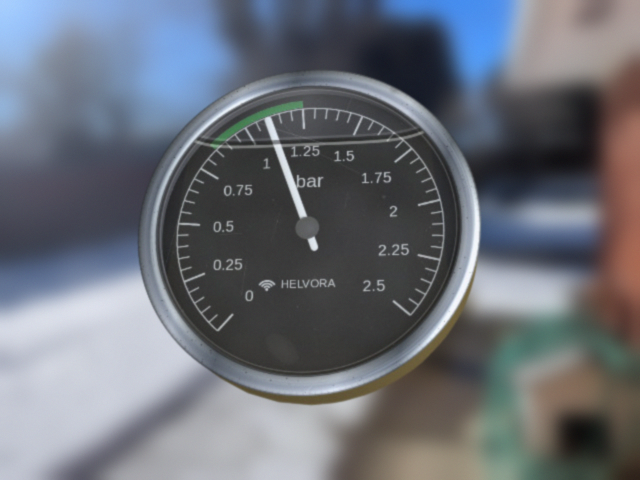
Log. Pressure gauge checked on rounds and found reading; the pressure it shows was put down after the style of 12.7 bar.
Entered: 1.1 bar
